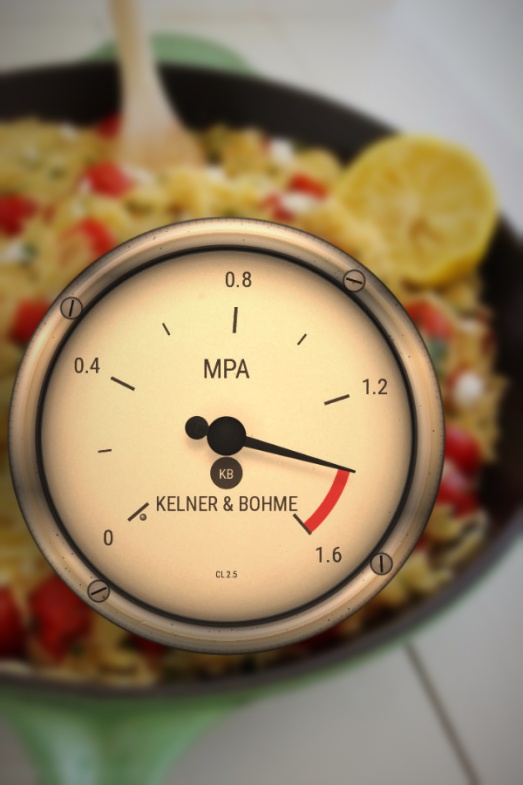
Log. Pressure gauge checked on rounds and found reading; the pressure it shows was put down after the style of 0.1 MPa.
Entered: 1.4 MPa
